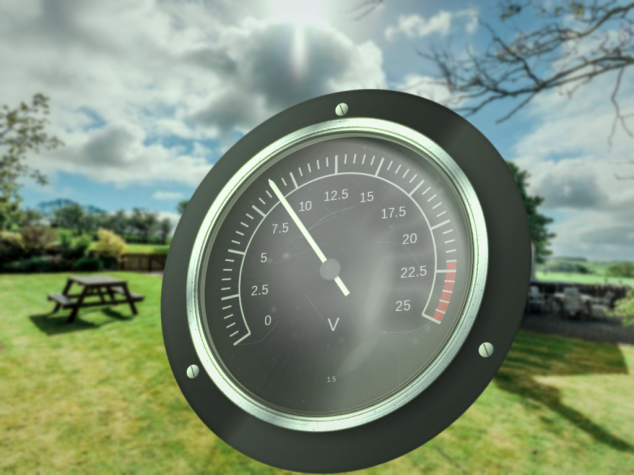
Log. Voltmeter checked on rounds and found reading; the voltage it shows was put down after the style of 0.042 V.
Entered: 9 V
